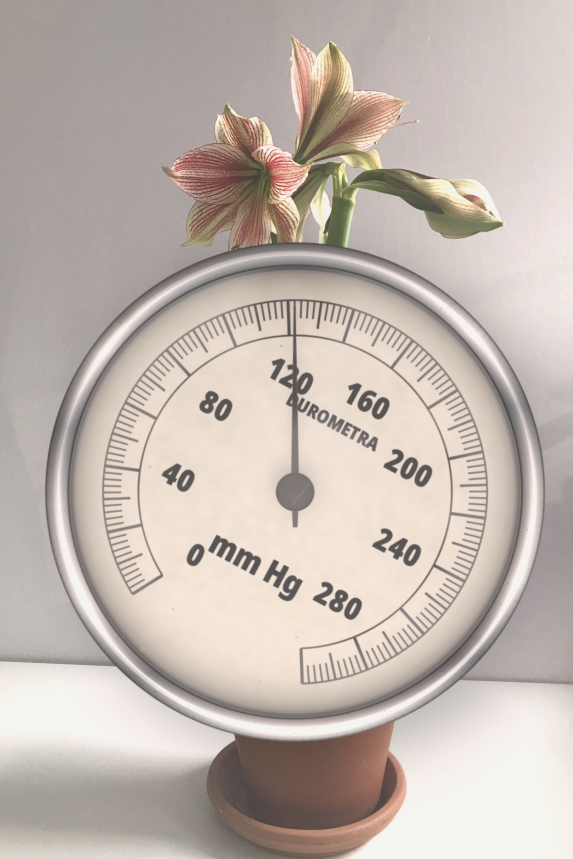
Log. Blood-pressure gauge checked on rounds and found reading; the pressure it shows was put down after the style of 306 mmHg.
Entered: 122 mmHg
